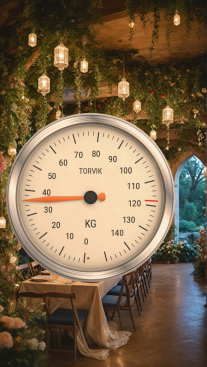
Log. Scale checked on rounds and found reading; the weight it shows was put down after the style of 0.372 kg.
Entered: 36 kg
